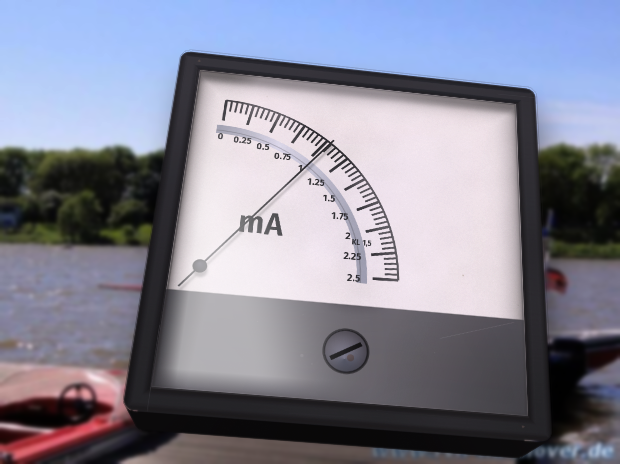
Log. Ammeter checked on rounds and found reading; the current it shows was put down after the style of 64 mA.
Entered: 1.05 mA
